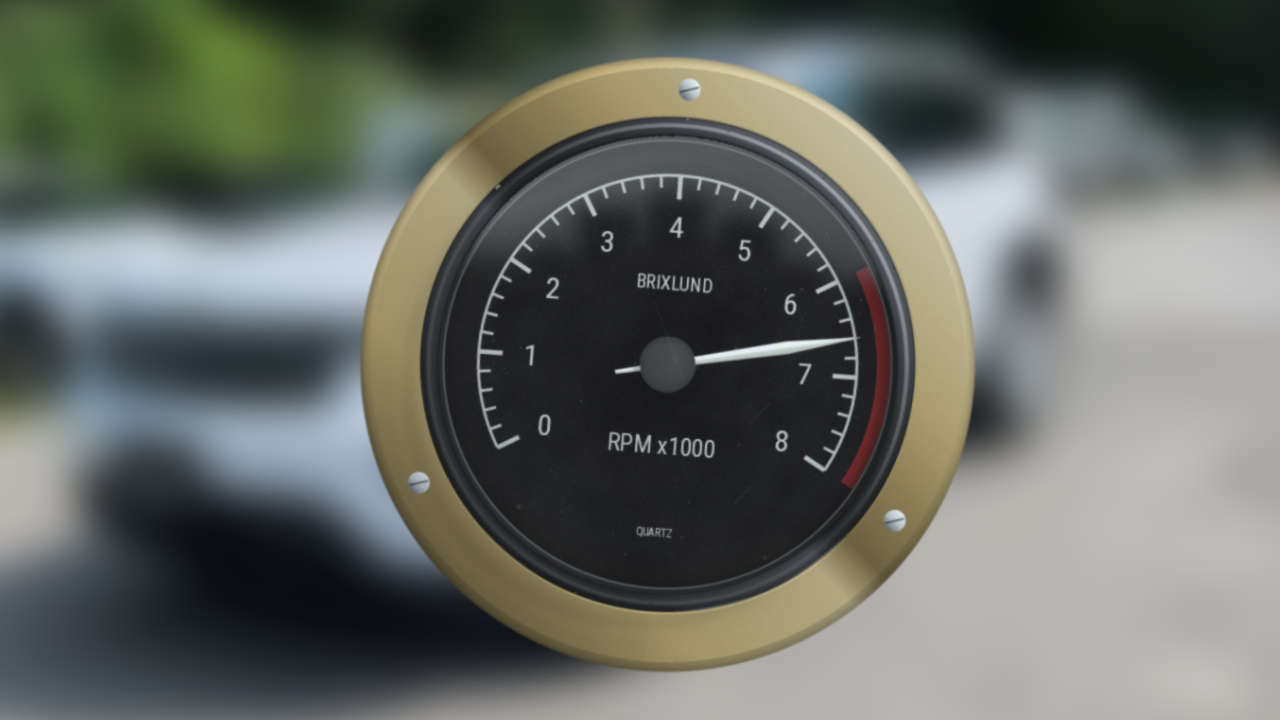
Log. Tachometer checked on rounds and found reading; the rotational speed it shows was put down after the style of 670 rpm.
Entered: 6600 rpm
